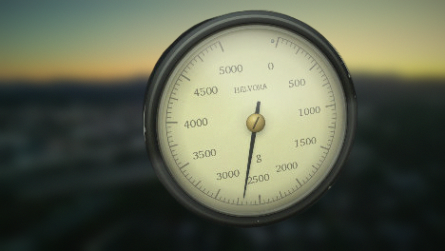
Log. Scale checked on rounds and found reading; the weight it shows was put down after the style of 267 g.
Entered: 2700 g
